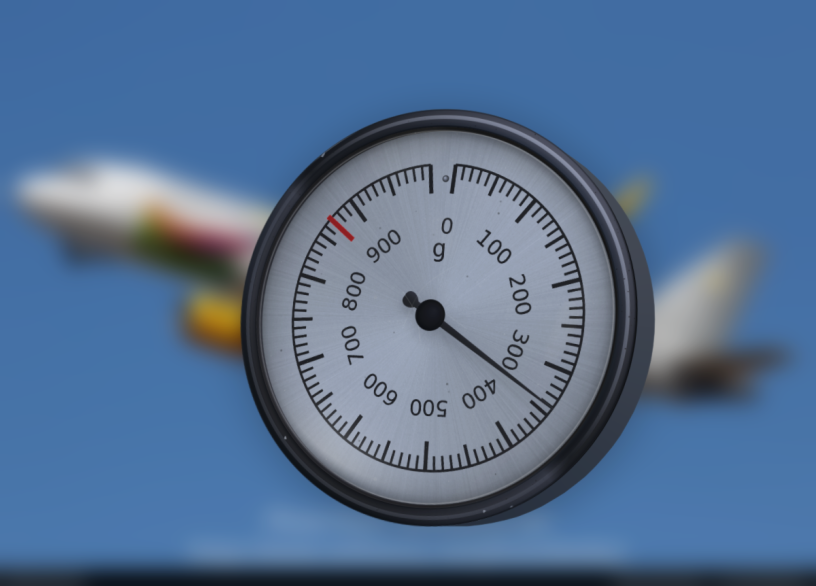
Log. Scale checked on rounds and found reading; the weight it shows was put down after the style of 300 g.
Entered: 340 g
